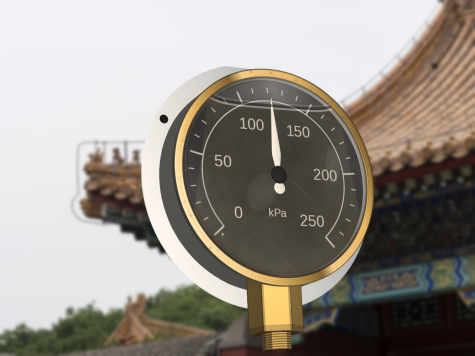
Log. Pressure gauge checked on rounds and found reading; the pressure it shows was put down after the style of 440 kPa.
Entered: 120 kPa
